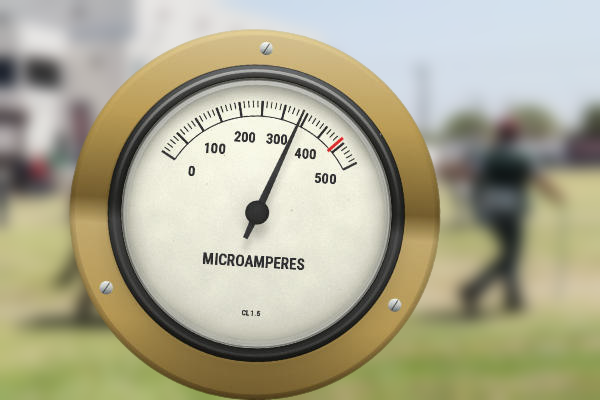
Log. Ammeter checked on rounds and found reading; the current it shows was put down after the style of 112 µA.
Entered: 340 µA
